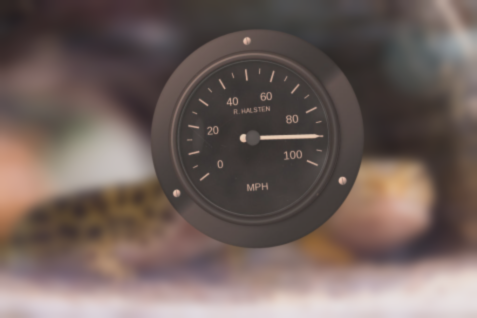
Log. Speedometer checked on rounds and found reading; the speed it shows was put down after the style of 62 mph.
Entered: 90 mph
